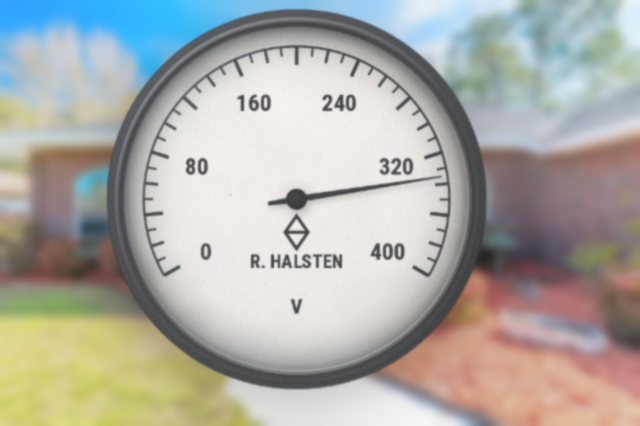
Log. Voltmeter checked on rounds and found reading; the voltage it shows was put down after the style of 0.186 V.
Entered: 335 V
